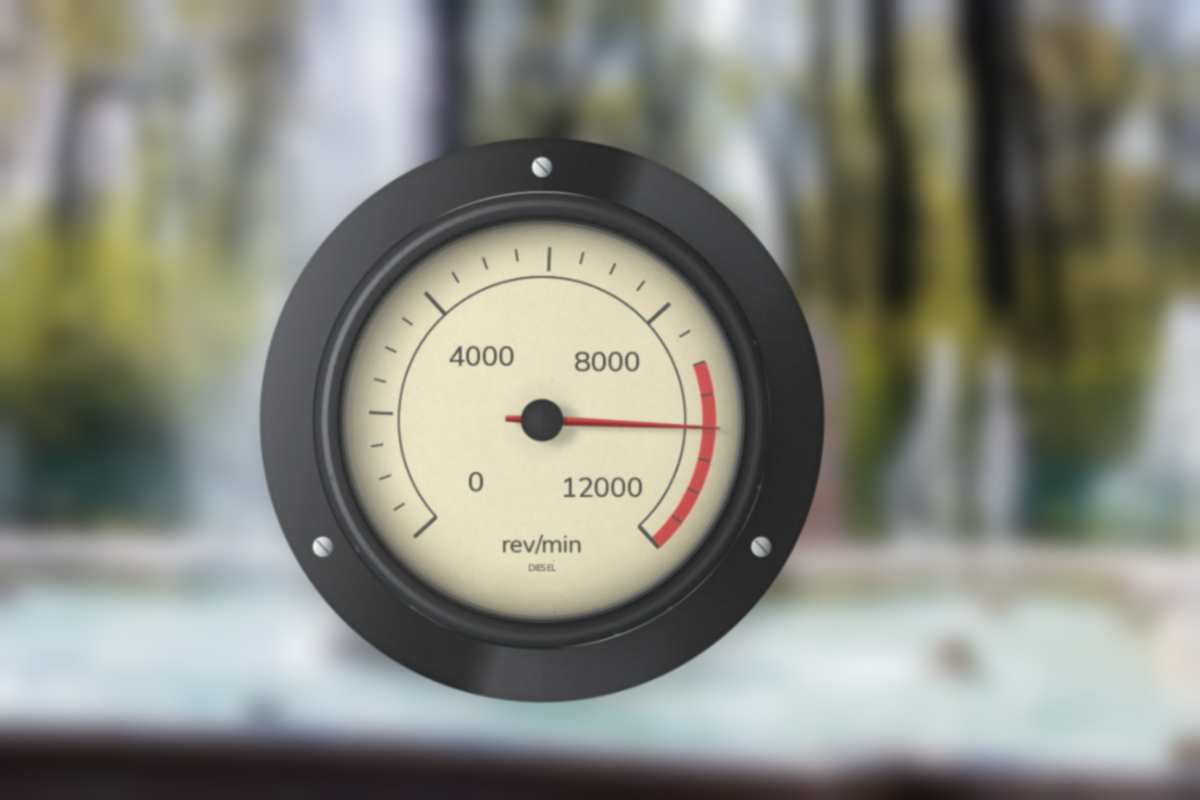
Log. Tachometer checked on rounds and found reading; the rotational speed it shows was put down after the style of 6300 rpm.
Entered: 10000 rpm
